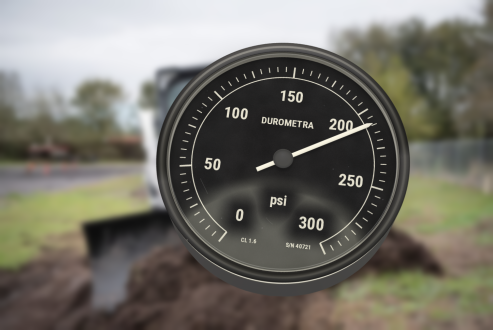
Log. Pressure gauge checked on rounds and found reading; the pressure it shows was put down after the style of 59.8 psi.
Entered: 210 psi
